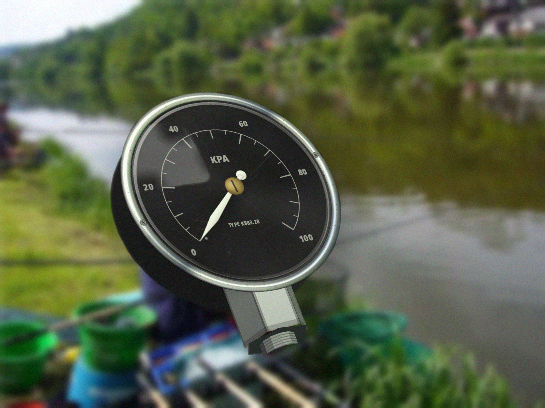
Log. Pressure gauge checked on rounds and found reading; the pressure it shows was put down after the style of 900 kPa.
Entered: 0 kPa
